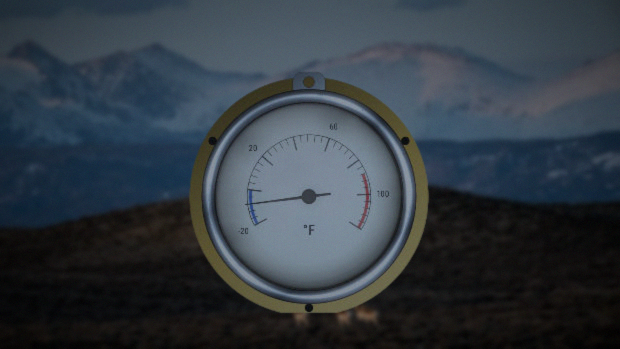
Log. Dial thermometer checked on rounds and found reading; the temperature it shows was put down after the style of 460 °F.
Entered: -8 °F
